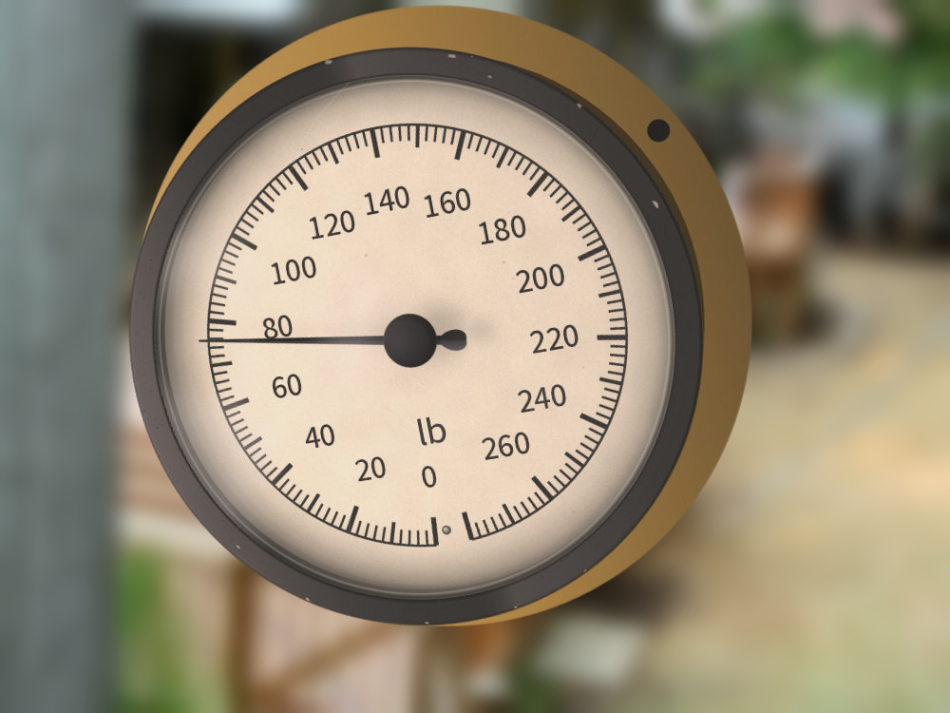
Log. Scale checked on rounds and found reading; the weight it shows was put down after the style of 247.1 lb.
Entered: 76 lb
